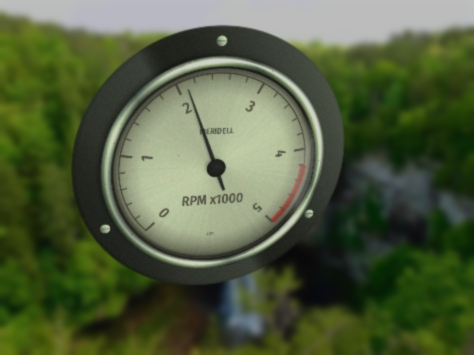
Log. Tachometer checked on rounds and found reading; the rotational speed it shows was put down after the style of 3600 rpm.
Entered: 2100 rpm
